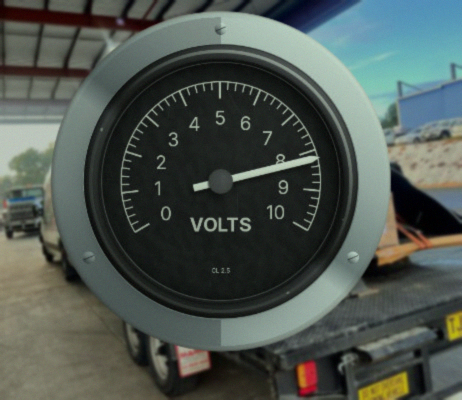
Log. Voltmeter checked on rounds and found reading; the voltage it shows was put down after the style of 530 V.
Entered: 8.2 V
